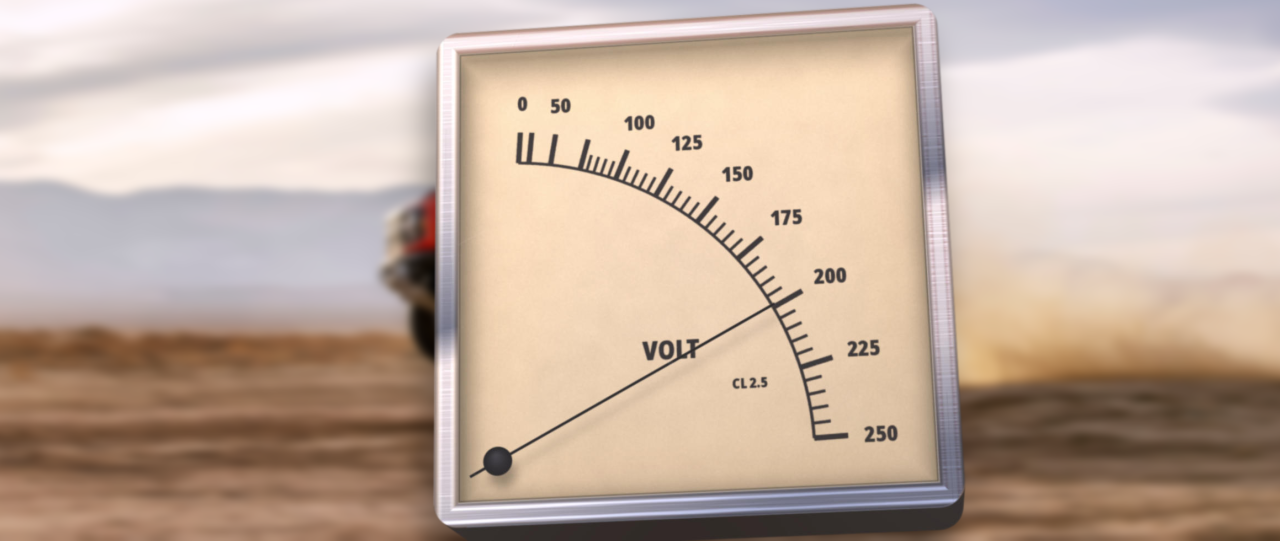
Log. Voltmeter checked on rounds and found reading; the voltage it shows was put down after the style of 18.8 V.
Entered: 200 V
